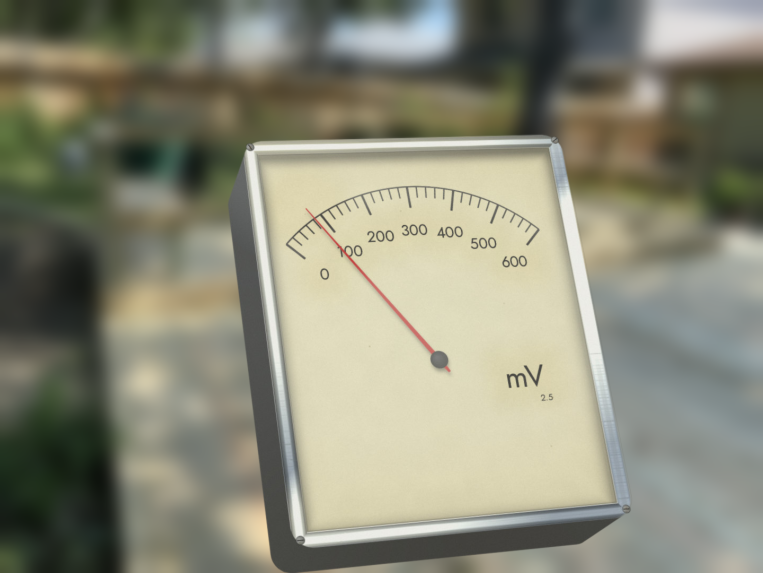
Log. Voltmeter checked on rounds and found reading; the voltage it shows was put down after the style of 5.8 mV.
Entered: 80 mV
